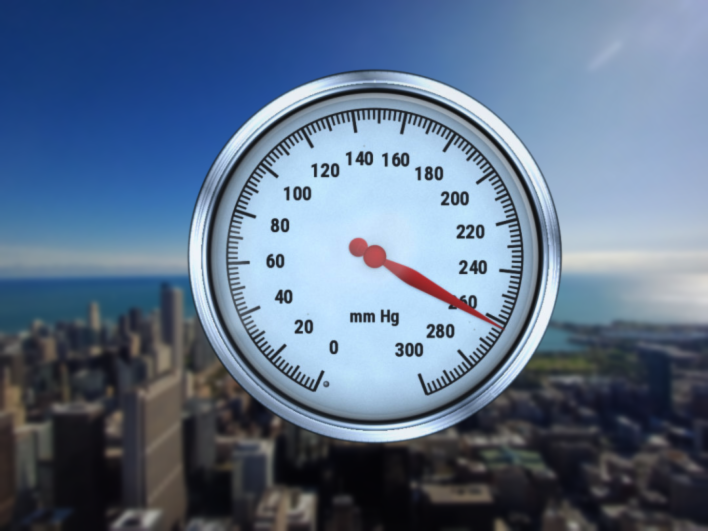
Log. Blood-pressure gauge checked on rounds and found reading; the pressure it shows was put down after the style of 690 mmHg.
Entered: 262 mmHg
